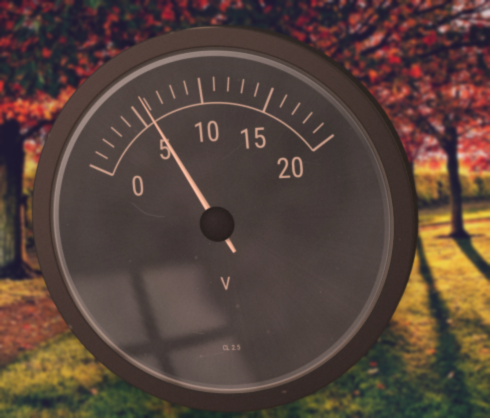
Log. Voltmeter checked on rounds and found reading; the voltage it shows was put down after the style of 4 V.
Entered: 6 V
